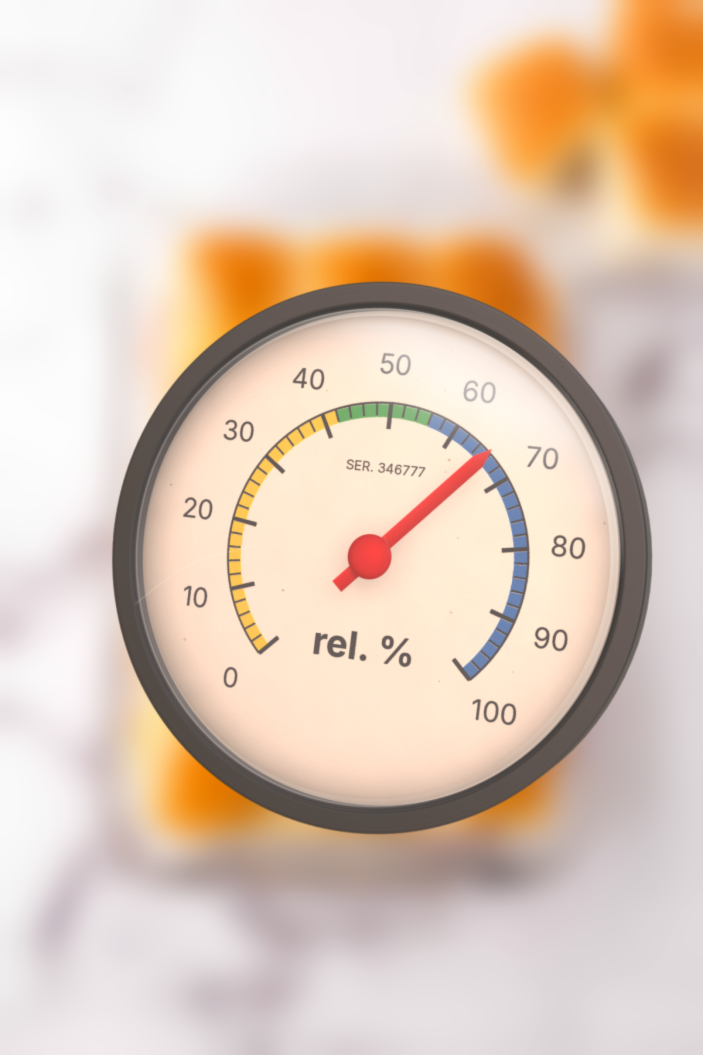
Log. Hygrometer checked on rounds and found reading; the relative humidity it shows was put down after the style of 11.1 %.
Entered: 66 %
